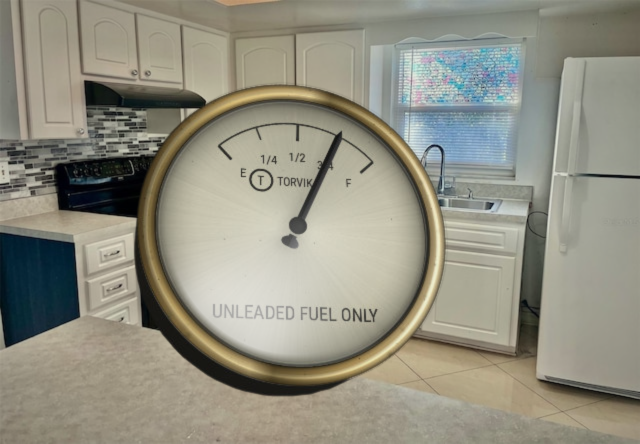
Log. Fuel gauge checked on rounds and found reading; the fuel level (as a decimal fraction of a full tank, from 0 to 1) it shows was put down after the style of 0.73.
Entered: 0.75
